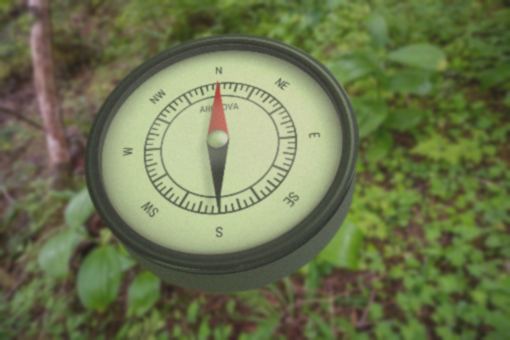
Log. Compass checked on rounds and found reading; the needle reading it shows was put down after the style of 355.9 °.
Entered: 0 °
